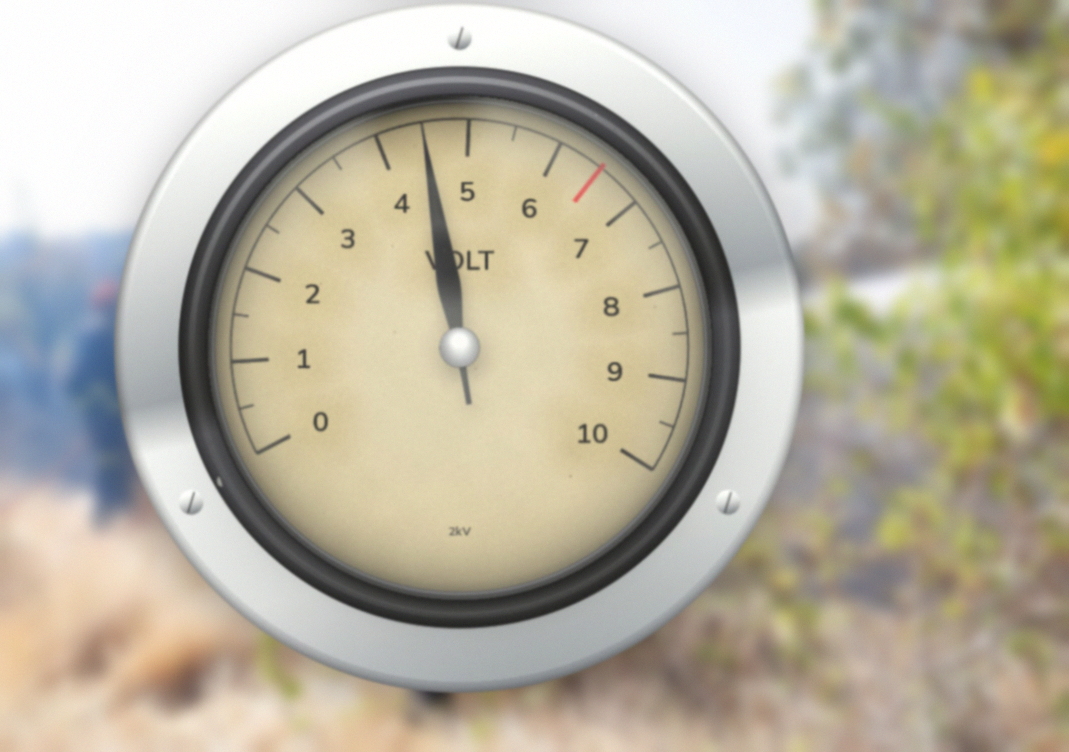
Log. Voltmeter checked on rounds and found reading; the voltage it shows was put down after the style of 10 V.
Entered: 4.5 V
